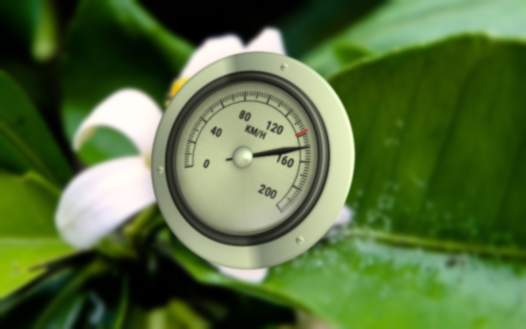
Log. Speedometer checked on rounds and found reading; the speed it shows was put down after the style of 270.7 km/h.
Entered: 150 km/h
